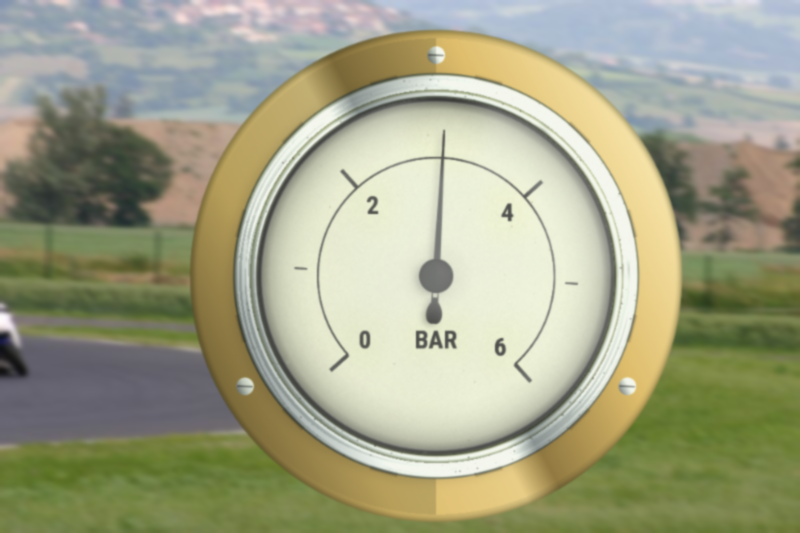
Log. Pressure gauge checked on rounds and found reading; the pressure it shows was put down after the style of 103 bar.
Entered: 3 bar
